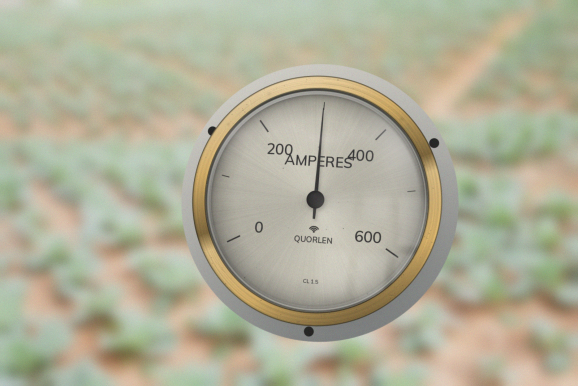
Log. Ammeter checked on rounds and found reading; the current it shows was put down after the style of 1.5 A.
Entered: 300 A
